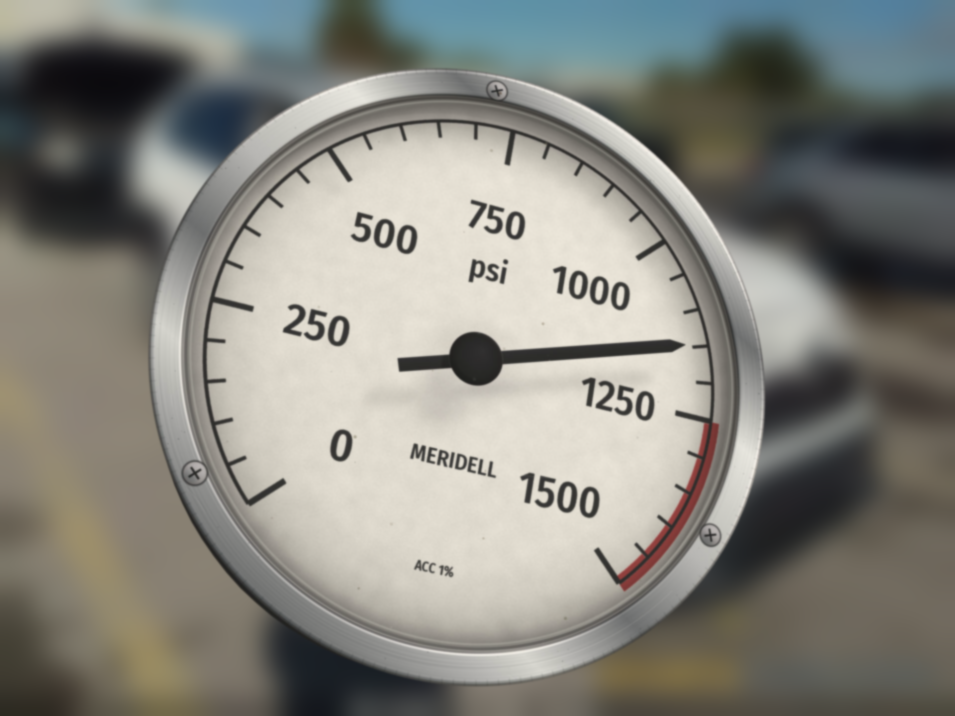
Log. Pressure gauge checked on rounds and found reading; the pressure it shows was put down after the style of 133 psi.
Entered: 1150 psi
